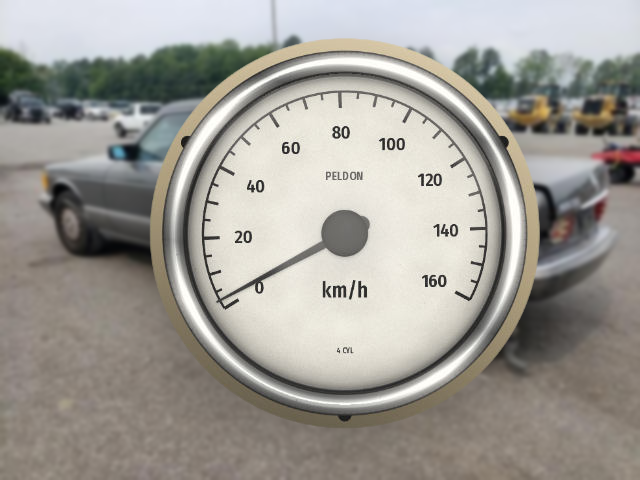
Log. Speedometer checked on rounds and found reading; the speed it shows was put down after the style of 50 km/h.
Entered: 2.5 km/h
